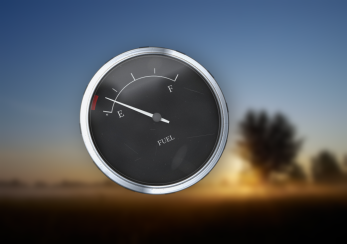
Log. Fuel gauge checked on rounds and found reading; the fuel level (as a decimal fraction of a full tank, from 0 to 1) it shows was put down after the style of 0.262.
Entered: 0.125
